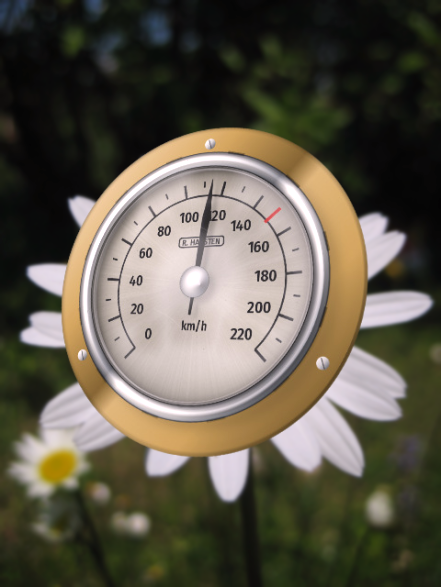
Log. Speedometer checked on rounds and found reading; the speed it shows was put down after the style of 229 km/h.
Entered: 115 km/h
